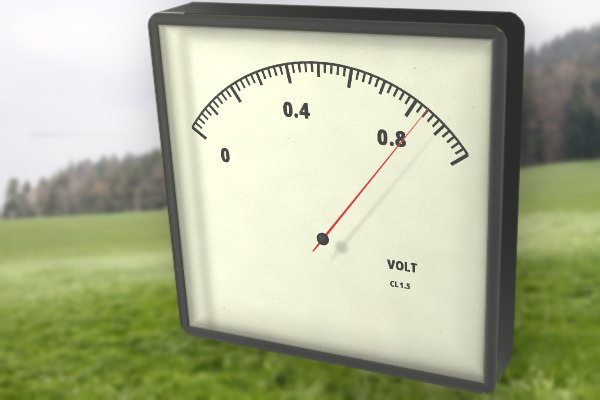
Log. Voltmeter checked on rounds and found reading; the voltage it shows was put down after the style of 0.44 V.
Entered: 0.84 V
